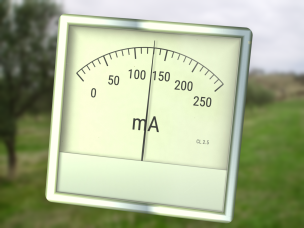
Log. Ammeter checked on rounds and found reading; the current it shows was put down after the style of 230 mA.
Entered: 130 mA
